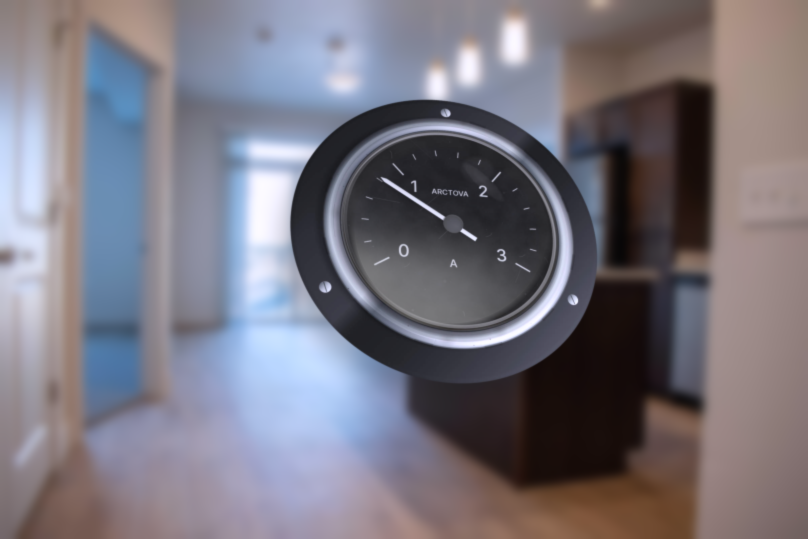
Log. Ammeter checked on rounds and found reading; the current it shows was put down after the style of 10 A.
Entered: 0.8 A
